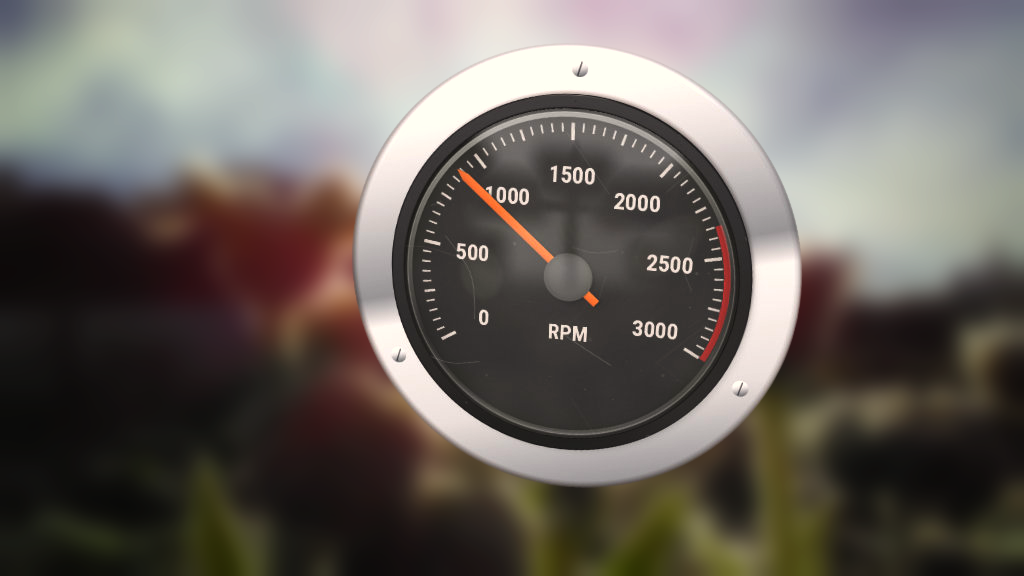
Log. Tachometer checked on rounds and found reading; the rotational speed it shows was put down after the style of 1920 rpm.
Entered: 900 rpm
